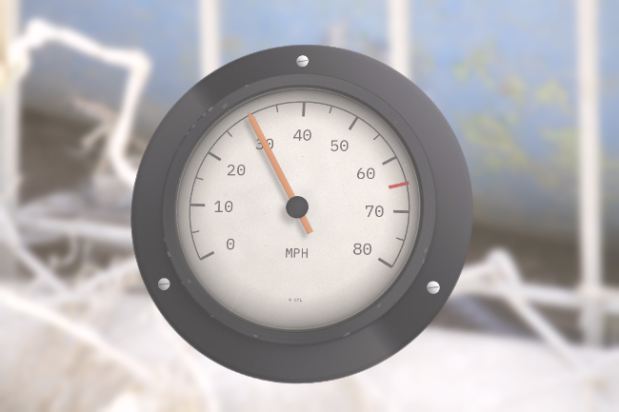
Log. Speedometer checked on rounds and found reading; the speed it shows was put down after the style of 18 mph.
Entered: 30 mph
